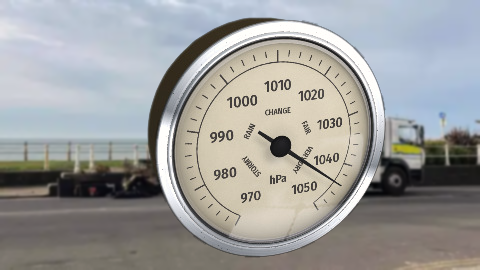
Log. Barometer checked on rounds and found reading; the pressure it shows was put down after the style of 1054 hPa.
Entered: 1044 hPa
